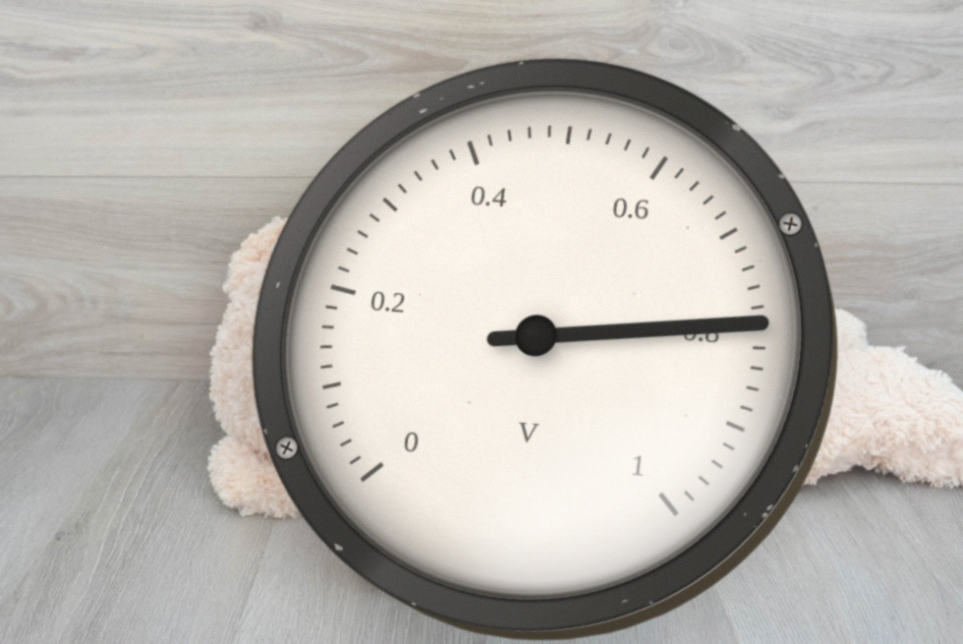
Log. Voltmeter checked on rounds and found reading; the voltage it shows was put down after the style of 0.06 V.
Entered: 0.8 V
